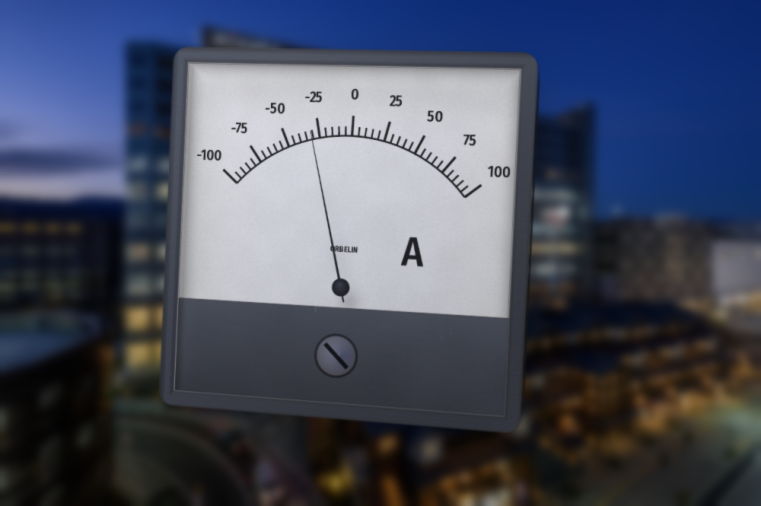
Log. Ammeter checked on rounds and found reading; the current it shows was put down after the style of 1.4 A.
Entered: -30 A
